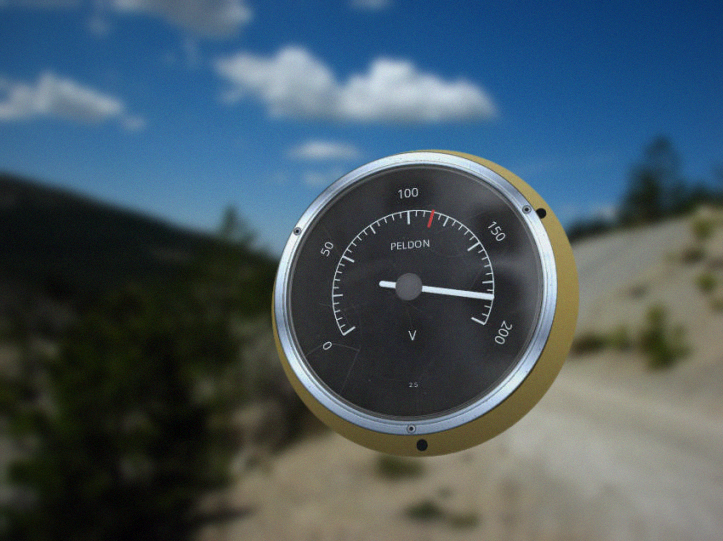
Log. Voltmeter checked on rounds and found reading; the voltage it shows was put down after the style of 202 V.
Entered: 185 V
